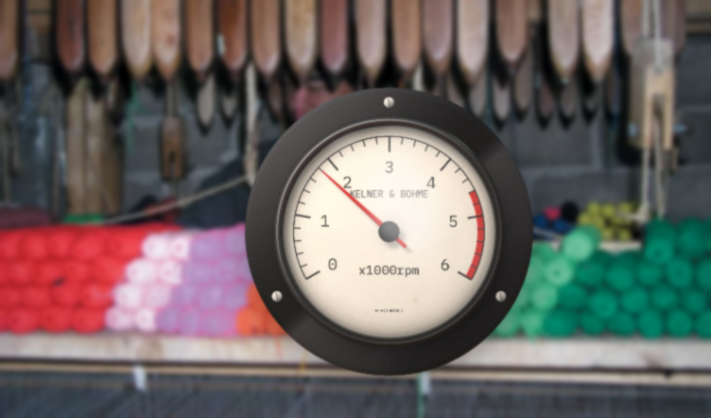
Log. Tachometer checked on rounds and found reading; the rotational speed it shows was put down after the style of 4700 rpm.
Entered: 1800 rpm
